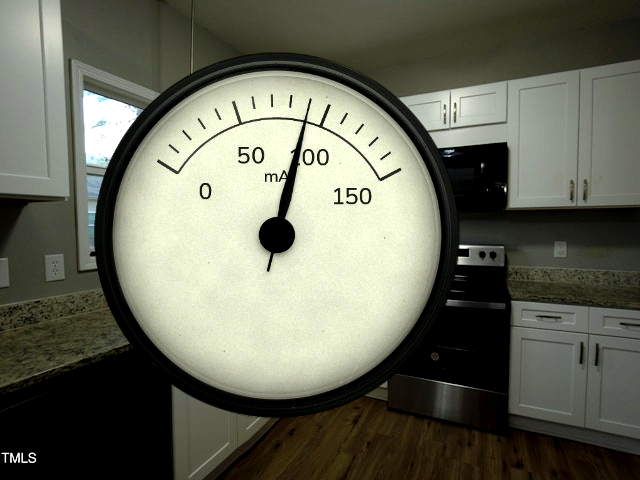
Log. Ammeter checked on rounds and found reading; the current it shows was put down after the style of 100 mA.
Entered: 90 mA
